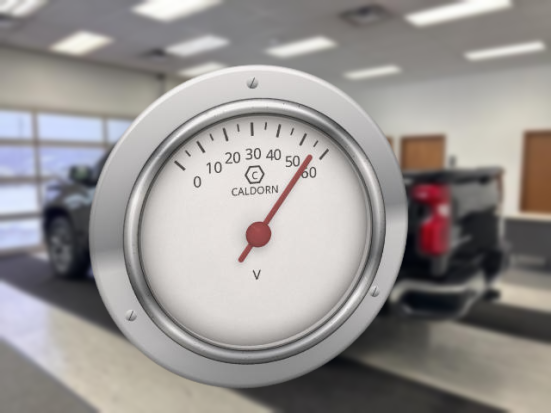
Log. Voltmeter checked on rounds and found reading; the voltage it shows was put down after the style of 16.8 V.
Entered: 55 V
